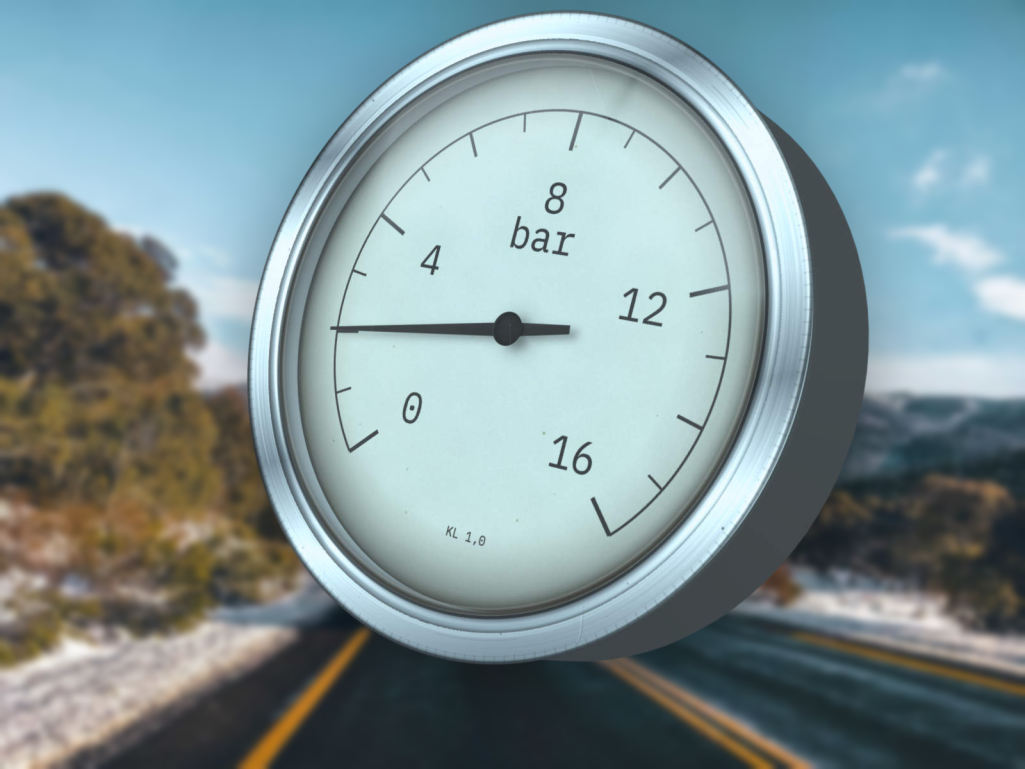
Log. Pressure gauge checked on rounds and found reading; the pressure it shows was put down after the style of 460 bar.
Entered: 2 bar
